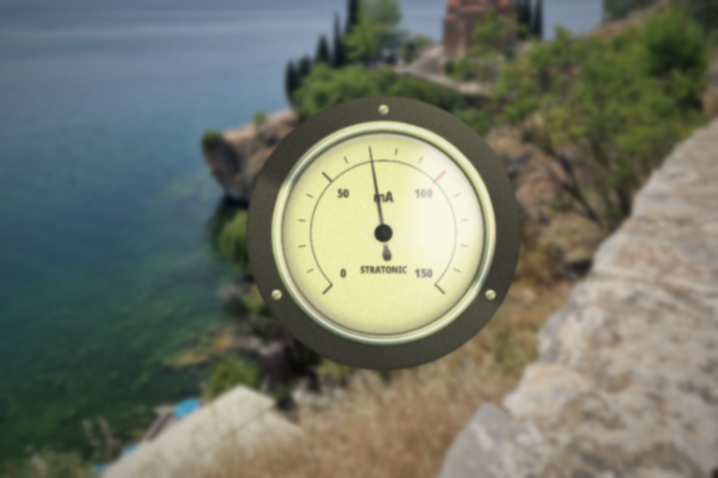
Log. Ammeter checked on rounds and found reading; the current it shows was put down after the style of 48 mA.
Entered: 70 mA
